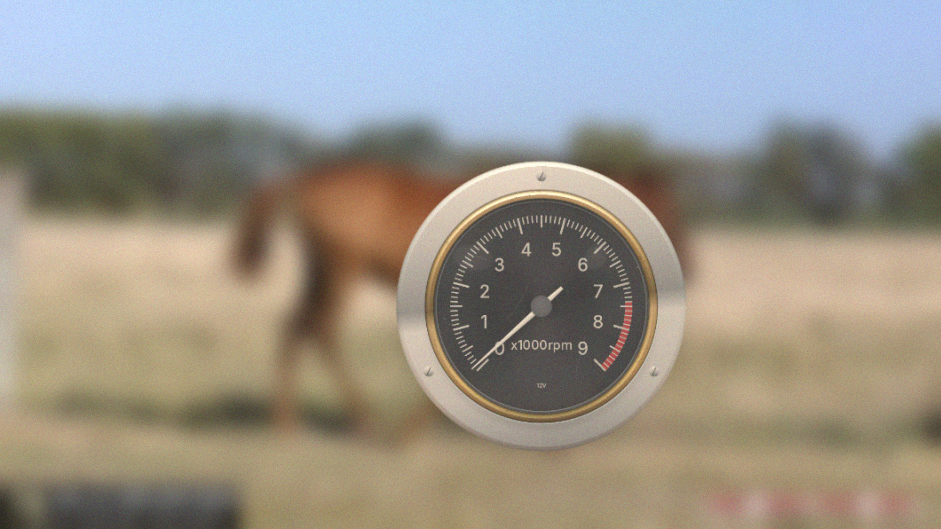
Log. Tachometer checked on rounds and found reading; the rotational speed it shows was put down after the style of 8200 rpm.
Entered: 100 rpm
